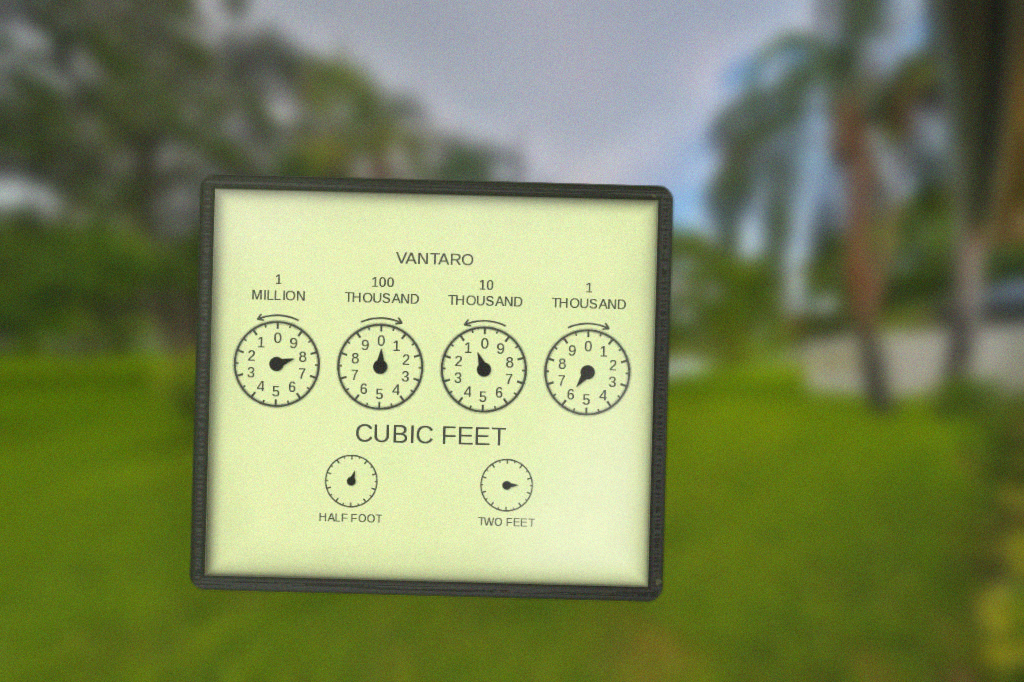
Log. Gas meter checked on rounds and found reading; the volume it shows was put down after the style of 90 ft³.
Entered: 800600 ft³
